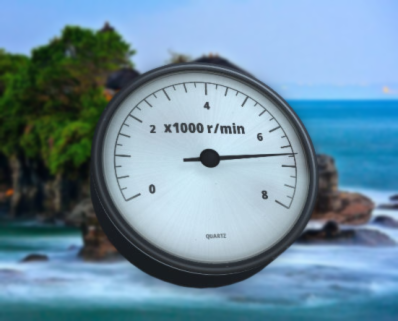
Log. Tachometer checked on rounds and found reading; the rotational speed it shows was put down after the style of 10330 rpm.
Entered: 6750 rpm
